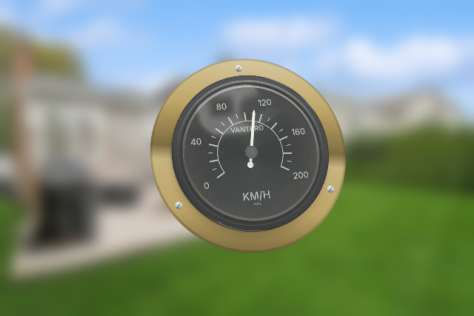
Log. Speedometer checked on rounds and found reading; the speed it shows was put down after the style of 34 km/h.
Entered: 110 km/h
